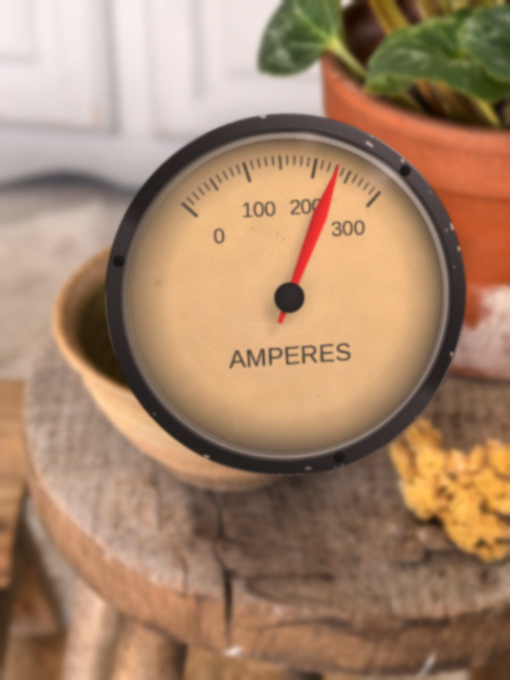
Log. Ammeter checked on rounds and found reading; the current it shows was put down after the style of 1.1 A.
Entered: 230 A
